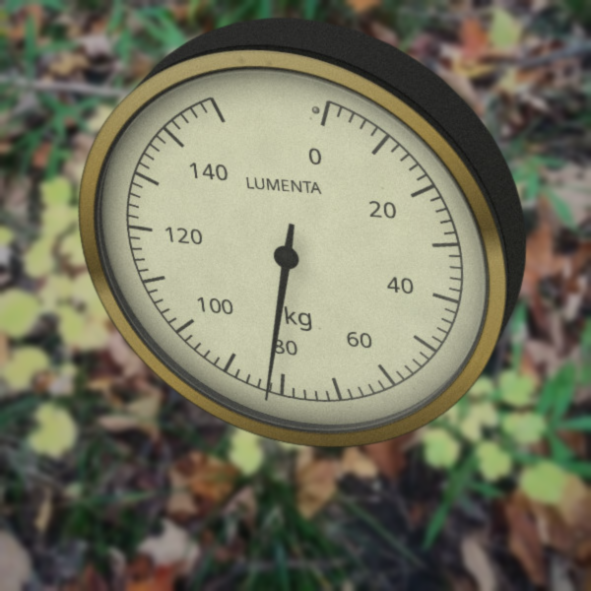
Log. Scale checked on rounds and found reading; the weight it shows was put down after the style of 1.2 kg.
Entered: 82 kg
